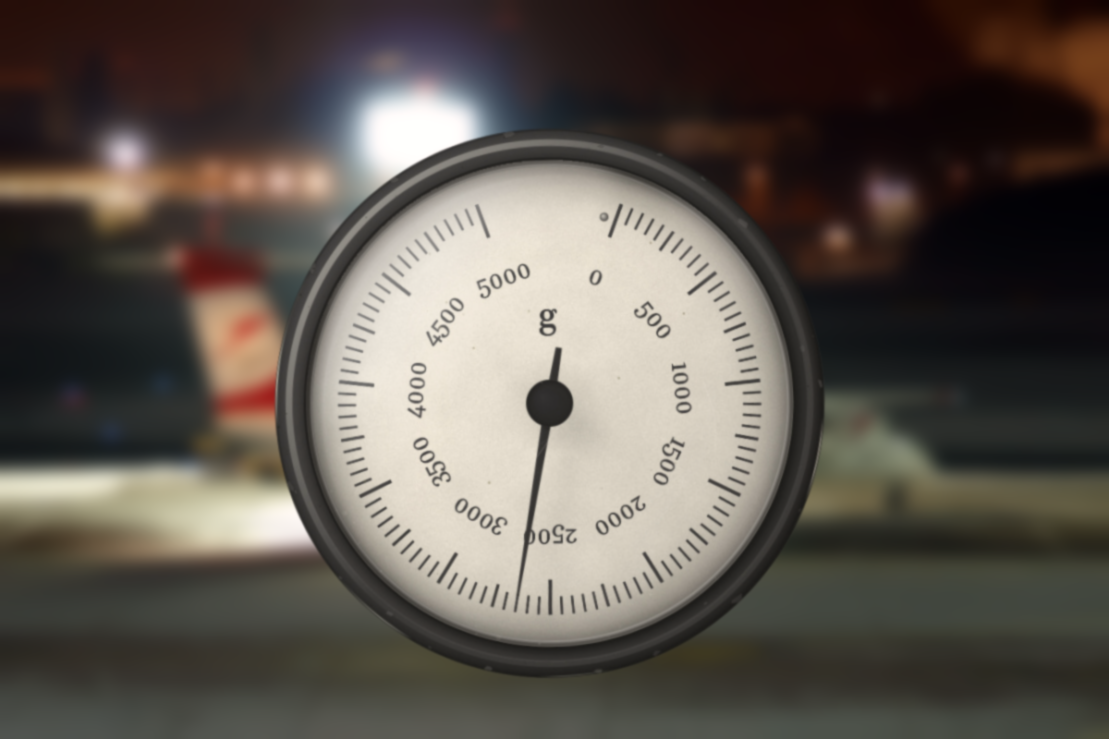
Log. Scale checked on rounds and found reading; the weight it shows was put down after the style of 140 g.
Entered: 2650 g
